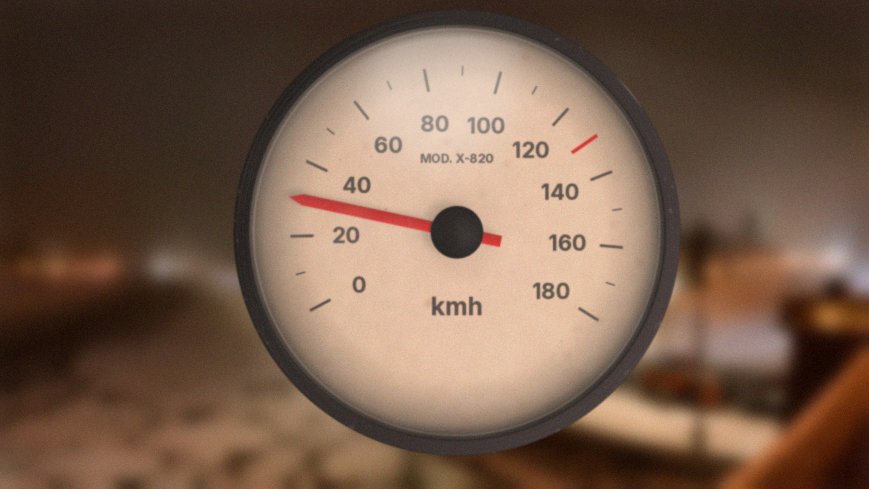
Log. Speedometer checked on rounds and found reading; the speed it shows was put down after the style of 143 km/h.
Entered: 30 km/h
